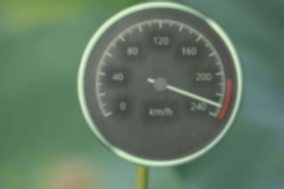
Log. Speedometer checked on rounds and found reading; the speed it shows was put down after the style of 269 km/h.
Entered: 230 km/h
